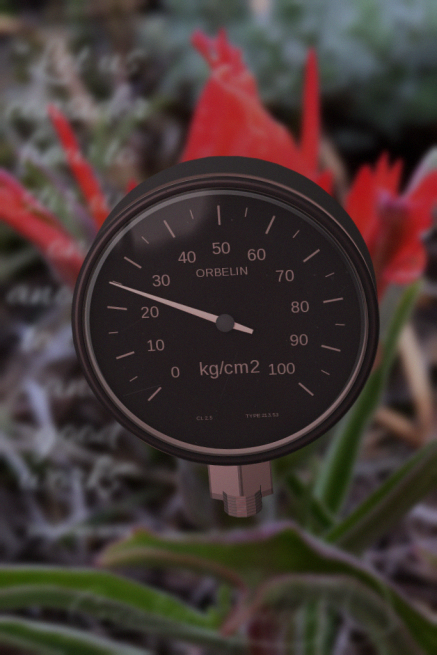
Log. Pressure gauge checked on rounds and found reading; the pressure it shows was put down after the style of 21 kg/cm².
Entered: 25 kg/cm²
